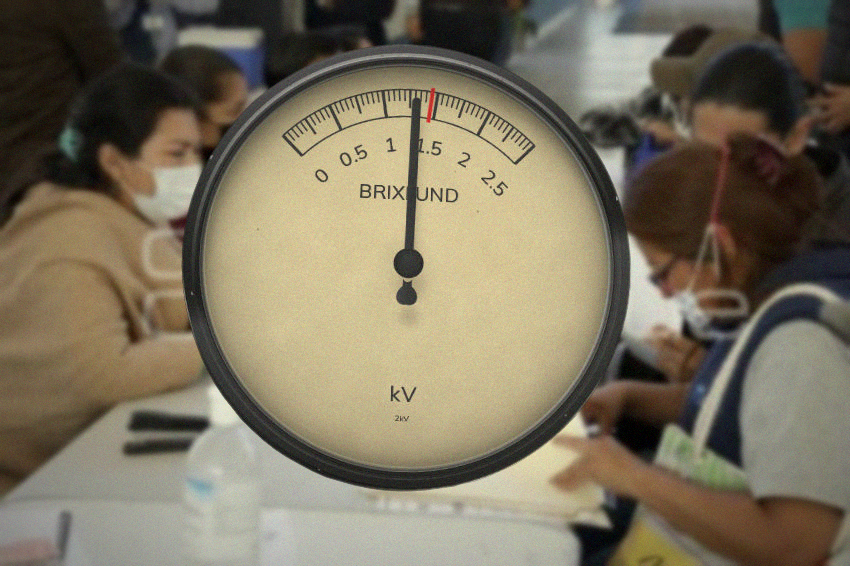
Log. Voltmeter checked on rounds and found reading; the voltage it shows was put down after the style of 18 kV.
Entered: 1.3 kV
